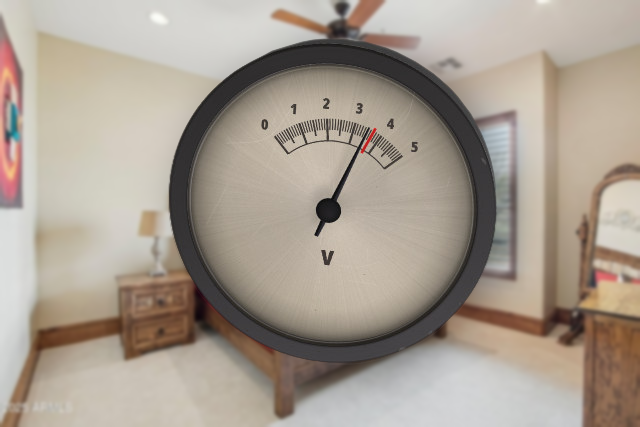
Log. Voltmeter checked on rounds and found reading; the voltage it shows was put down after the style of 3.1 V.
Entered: 3.5 V
